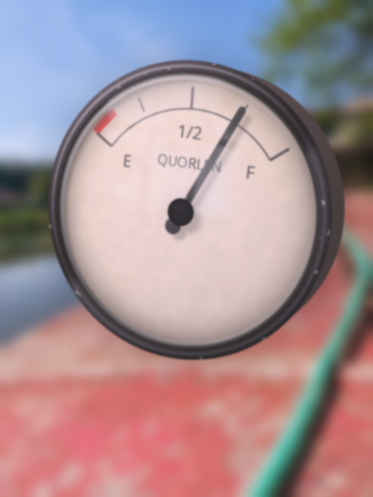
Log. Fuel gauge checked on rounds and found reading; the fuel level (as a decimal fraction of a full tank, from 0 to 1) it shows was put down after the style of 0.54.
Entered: 0.75
